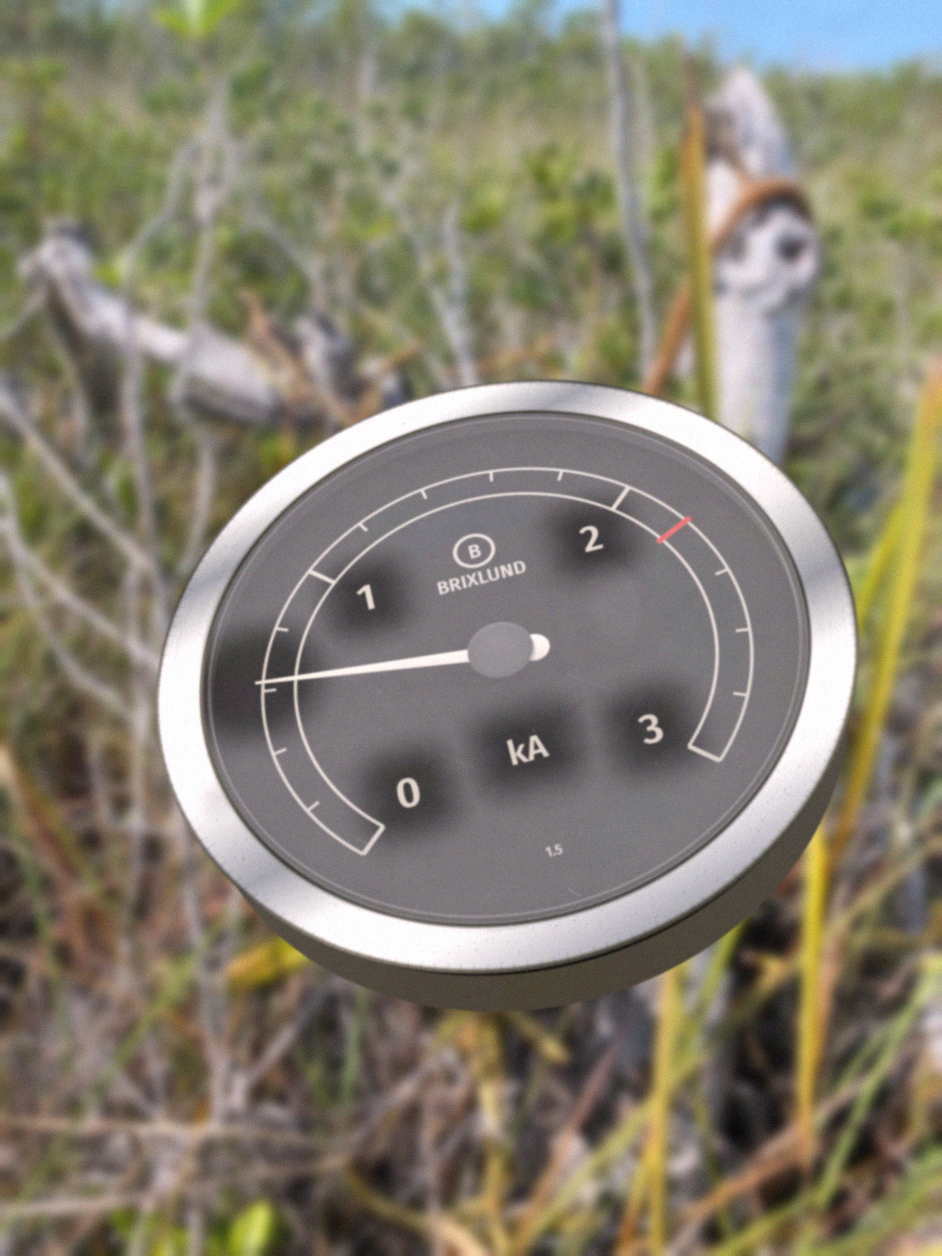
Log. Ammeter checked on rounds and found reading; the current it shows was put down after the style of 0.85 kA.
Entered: 0.6 kA
